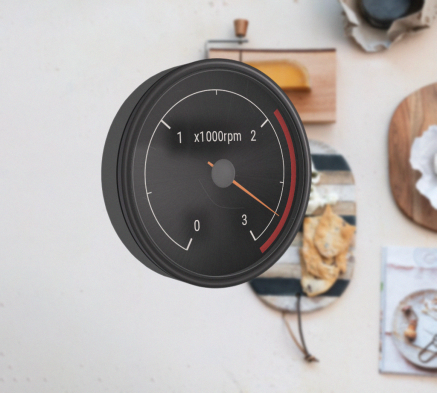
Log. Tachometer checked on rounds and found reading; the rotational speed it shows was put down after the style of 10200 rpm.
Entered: 2750 rpm
